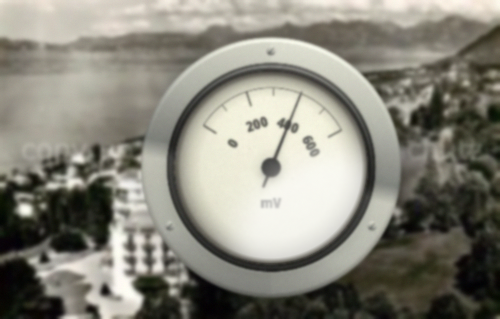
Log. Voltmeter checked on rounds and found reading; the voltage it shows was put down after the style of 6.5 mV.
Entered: 400 mV
